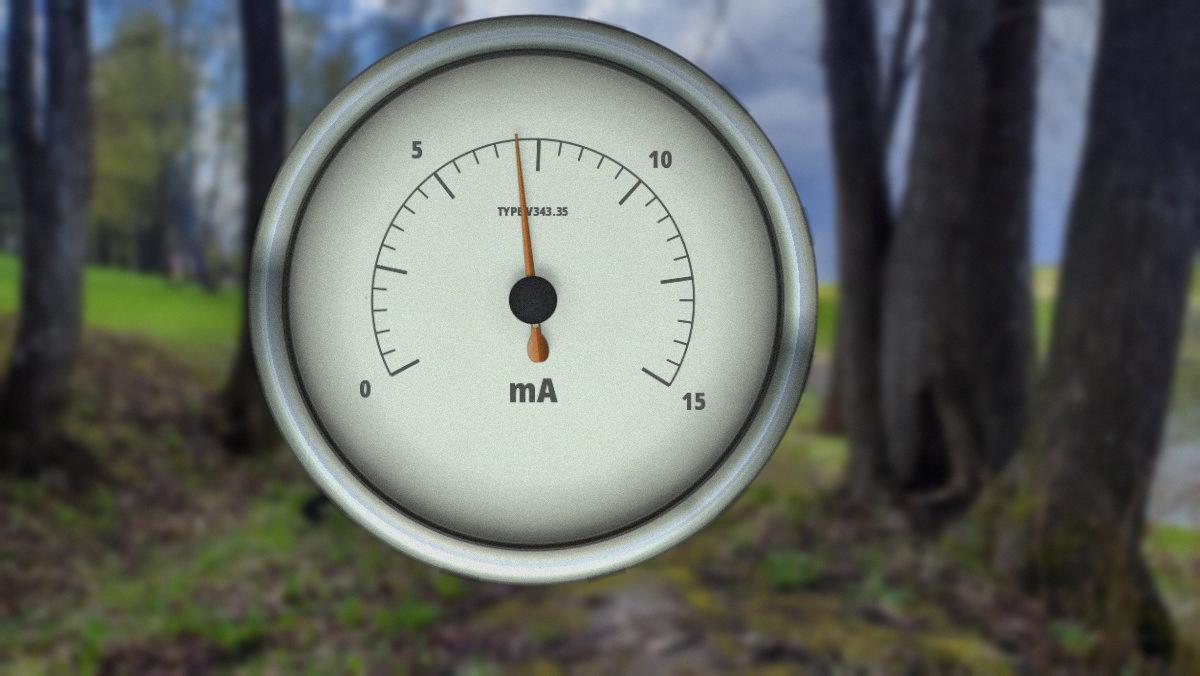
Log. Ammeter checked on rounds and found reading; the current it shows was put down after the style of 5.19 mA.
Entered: 7 mA
